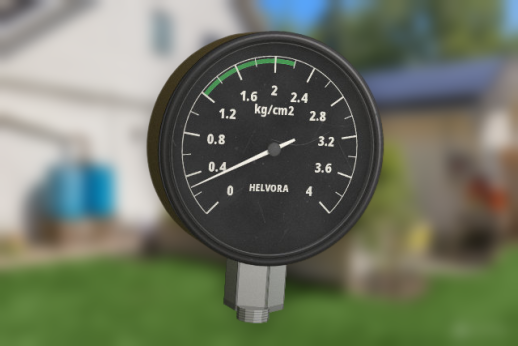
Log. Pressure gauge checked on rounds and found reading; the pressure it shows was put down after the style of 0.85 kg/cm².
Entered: 0.3 kg/cm²
